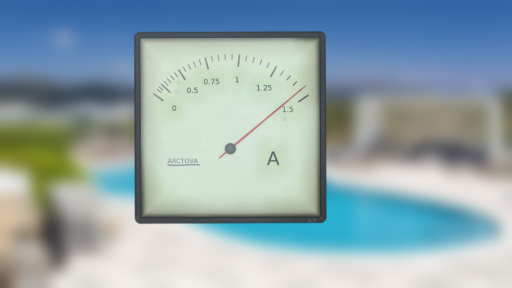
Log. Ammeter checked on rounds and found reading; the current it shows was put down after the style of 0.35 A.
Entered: 1.45 A
